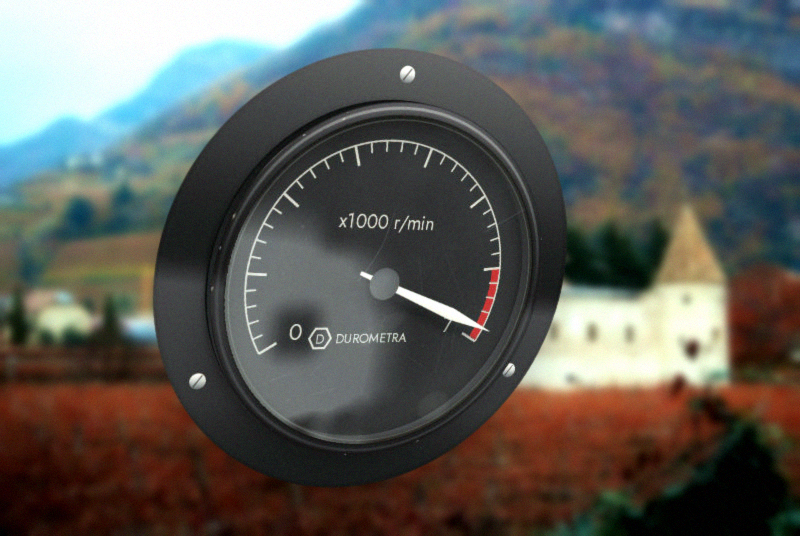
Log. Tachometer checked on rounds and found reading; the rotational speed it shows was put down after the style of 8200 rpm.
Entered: 6800 rpm
